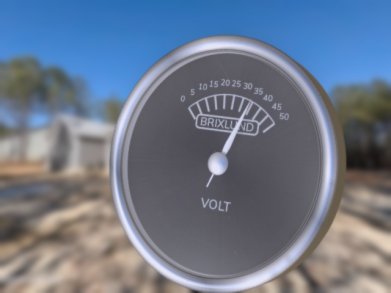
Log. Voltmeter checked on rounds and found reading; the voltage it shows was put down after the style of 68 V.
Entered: 35 V
